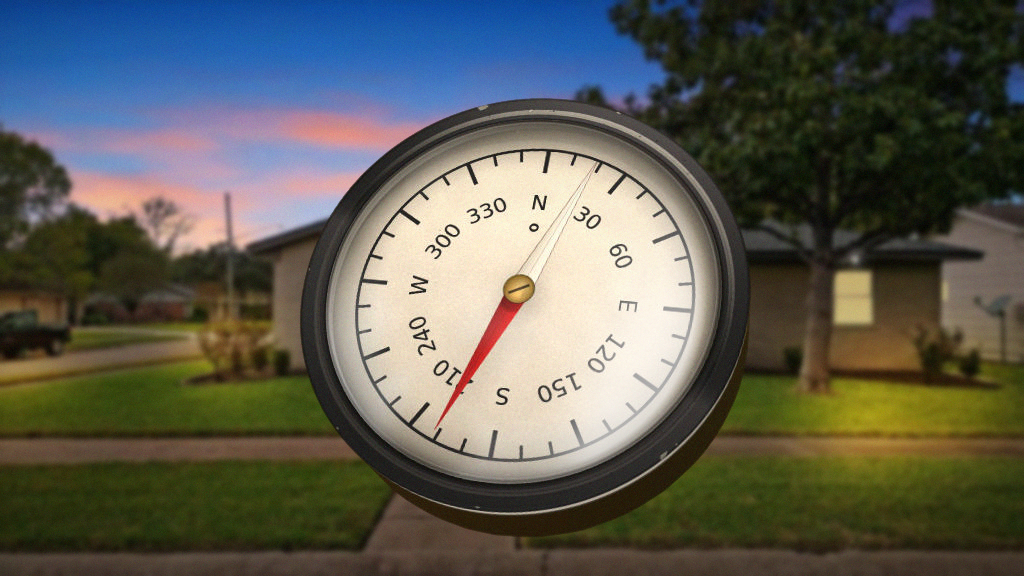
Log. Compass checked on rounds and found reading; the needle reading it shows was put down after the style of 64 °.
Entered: 200 °
